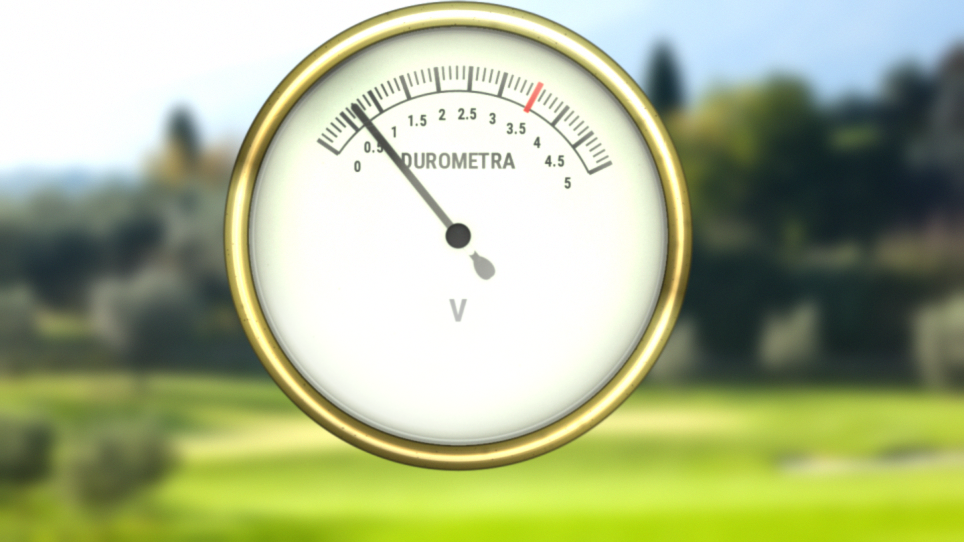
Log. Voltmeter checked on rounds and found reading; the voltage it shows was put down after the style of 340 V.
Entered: 0.7 V
